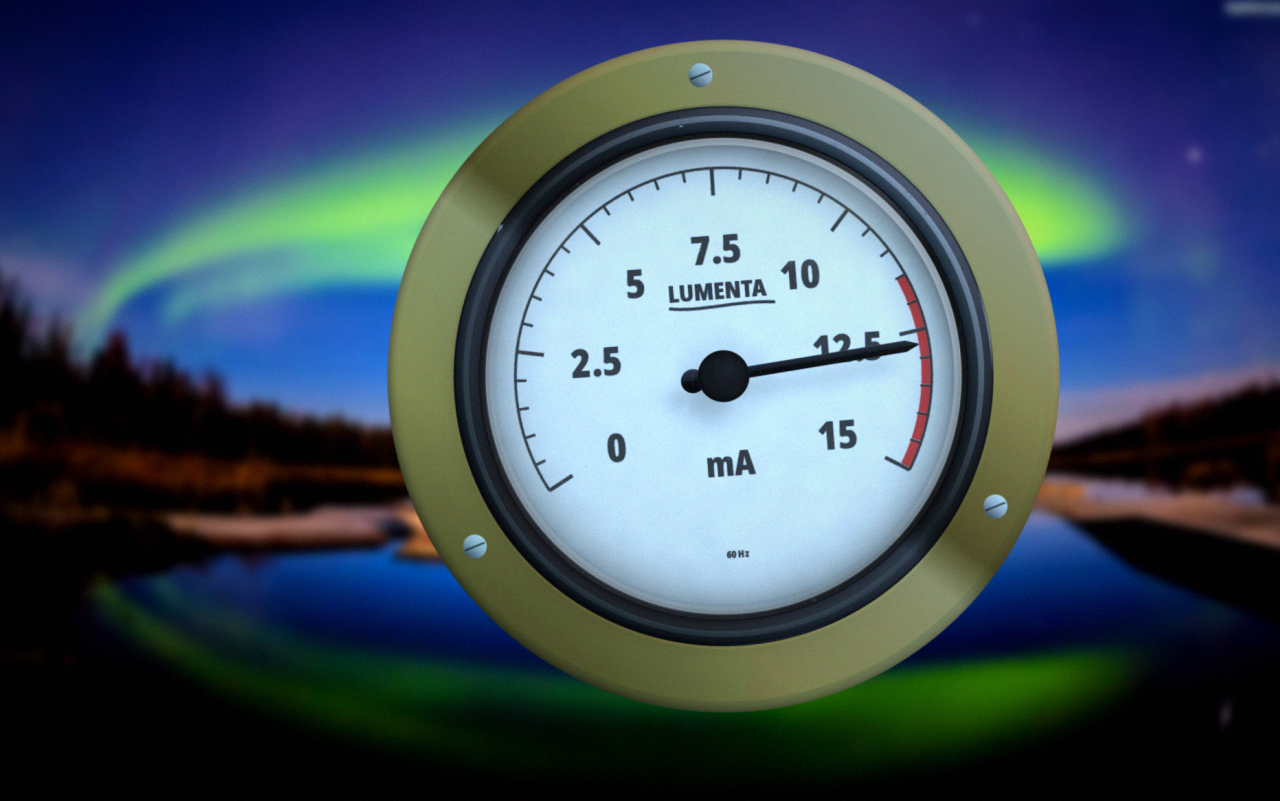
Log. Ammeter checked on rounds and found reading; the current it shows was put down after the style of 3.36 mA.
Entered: 12.75 mA
